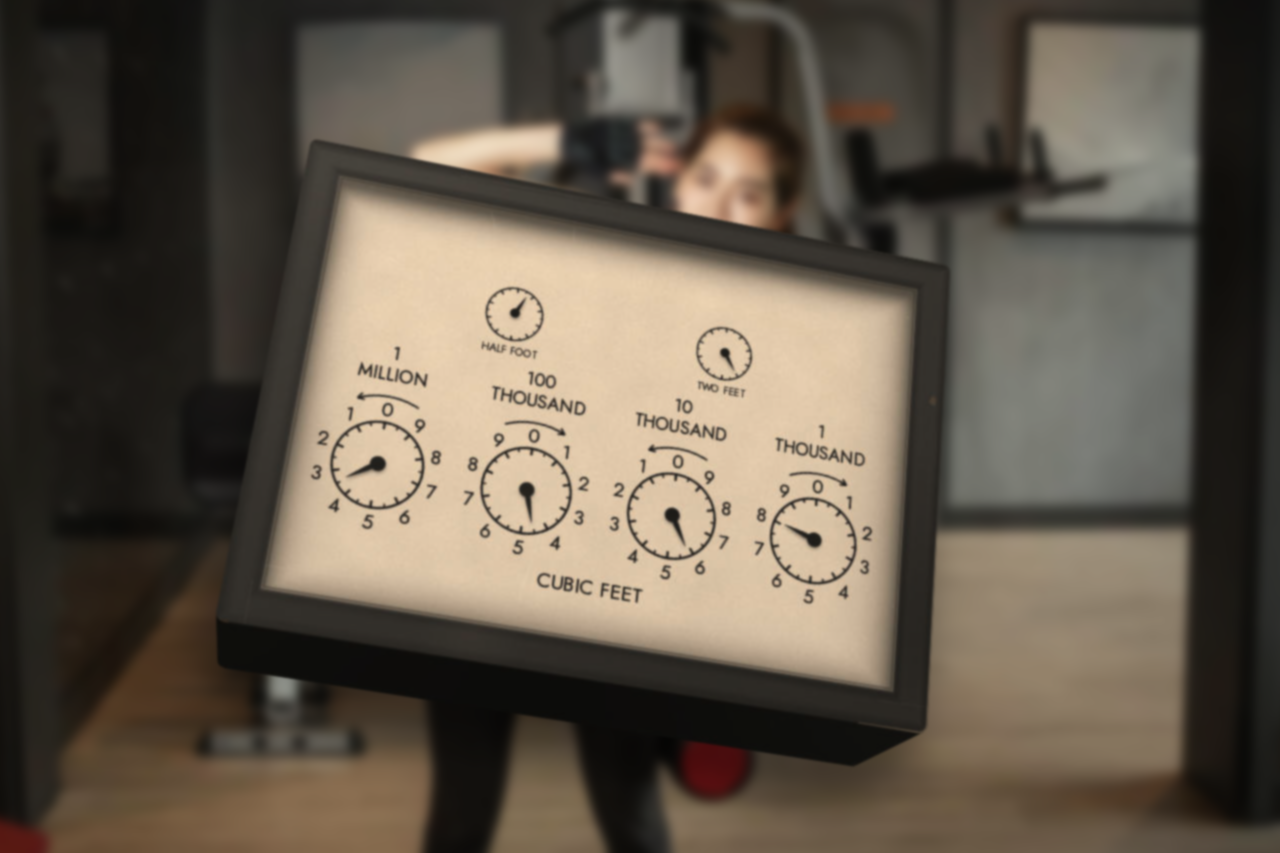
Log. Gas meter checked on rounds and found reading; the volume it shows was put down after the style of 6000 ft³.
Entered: 345800 ft³
